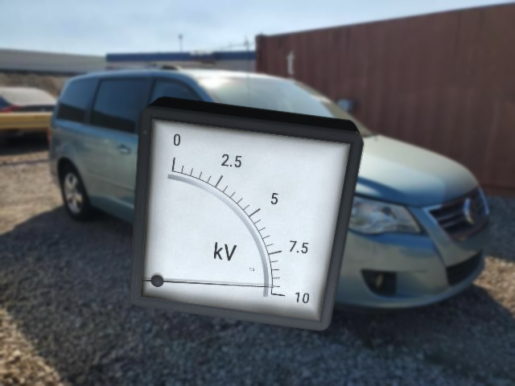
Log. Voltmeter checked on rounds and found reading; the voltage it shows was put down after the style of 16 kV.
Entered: 9.5 kV
